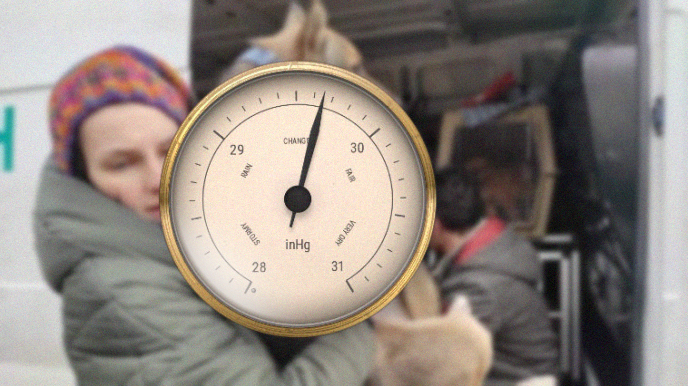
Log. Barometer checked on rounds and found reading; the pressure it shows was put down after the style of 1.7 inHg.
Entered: 29.65 inHg
